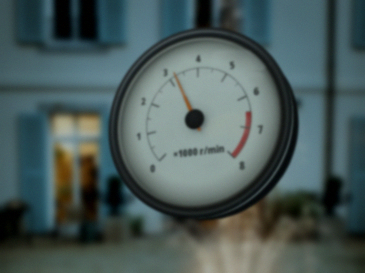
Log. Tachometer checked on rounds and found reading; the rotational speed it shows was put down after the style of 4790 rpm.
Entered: 3250 rpm
